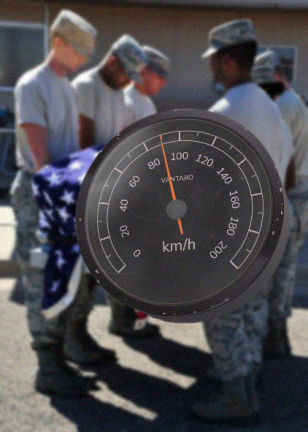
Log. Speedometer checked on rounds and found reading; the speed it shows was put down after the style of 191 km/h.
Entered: 90 km/h
